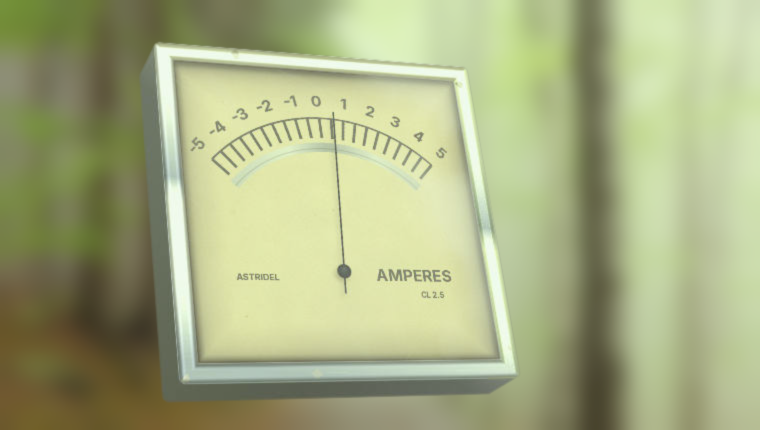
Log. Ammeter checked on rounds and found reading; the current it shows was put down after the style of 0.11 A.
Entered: 0.5 A
